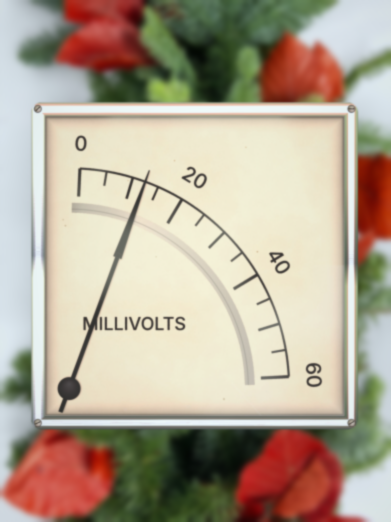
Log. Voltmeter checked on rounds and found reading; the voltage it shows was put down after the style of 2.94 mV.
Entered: 12.5 mV
